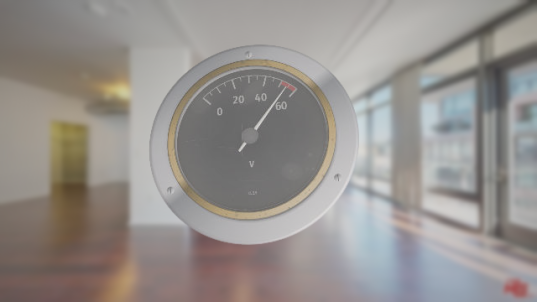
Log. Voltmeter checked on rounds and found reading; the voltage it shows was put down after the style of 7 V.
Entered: 55 V
